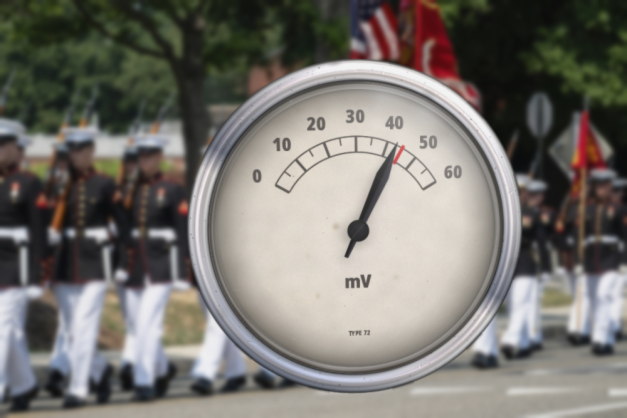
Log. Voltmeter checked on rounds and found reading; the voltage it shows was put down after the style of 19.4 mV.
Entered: 42.5 mV
